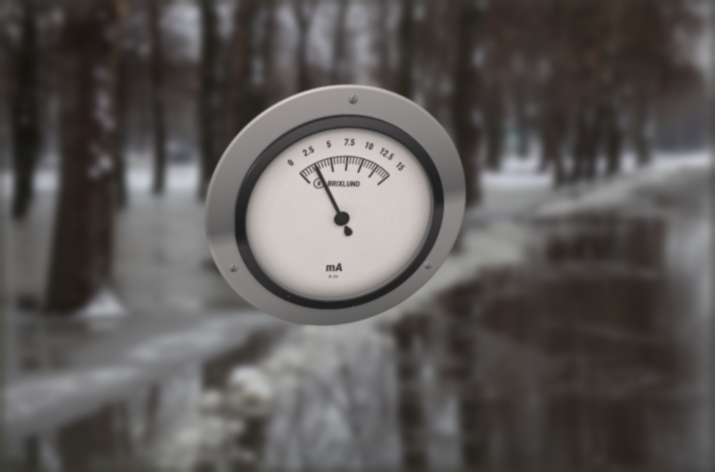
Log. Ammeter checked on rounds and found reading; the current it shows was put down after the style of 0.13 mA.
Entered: 2.5 mA
